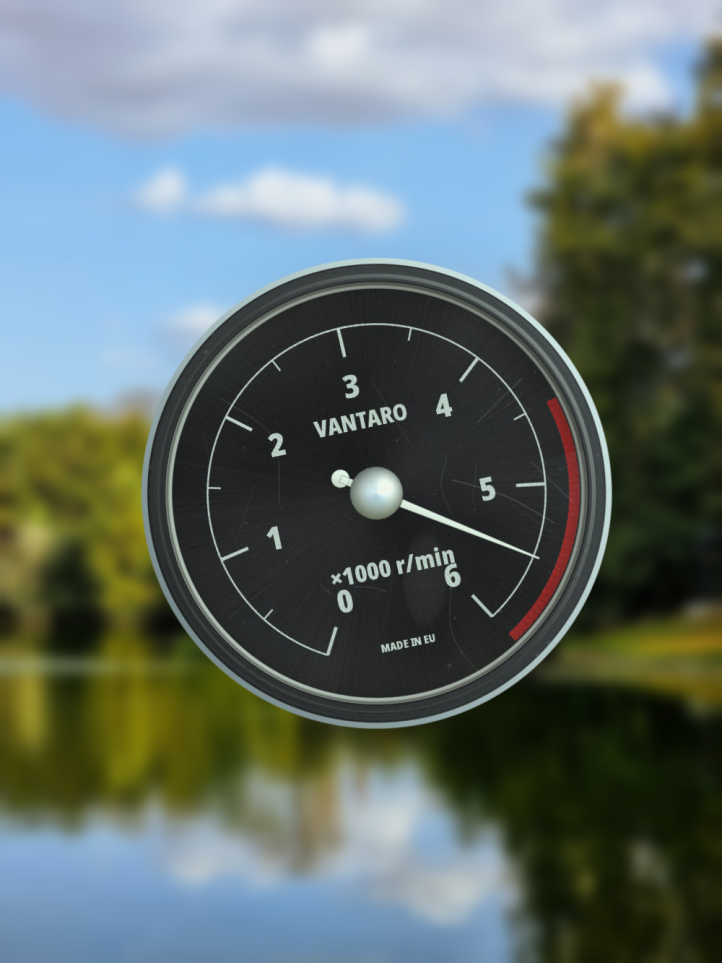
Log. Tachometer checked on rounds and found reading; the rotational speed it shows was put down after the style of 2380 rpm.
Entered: 5500 rpm
